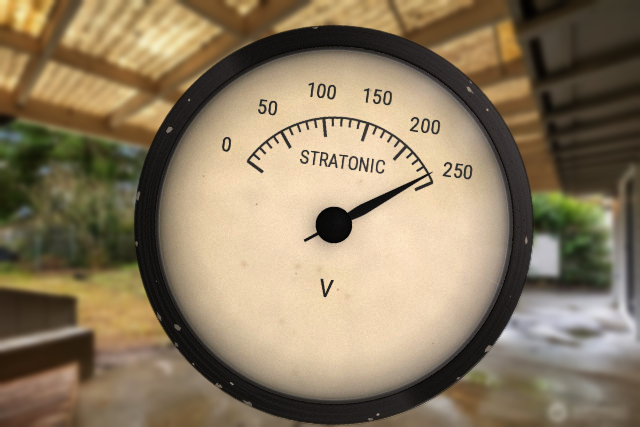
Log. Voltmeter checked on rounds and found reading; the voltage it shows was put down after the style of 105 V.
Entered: 240 V
